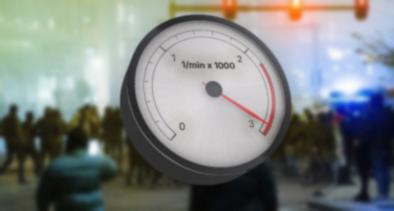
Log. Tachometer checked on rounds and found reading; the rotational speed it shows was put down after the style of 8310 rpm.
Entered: 2900 rpm
